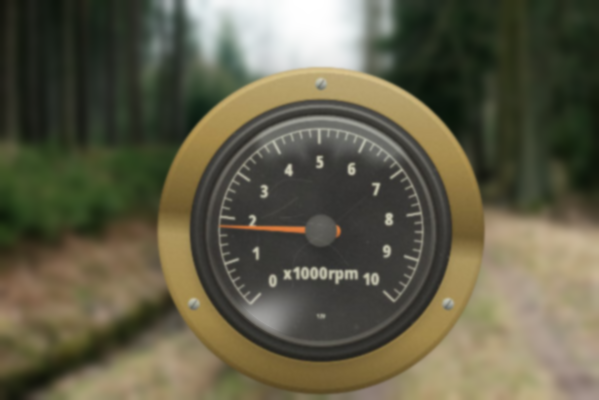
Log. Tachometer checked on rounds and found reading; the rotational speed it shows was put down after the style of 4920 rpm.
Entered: 1800 rpm
